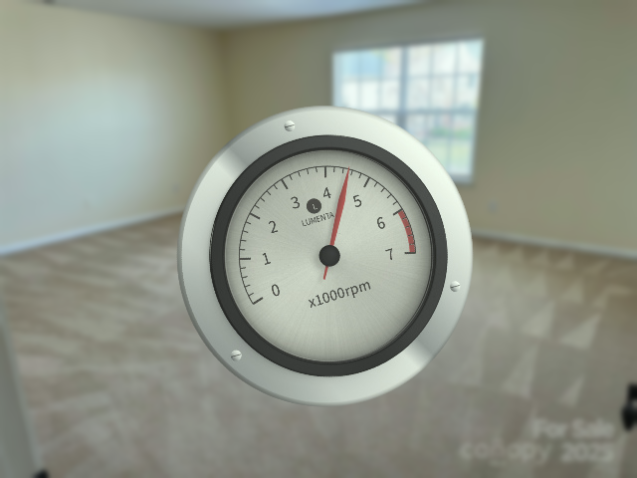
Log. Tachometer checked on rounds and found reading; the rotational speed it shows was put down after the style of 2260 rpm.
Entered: 4500 rpm
